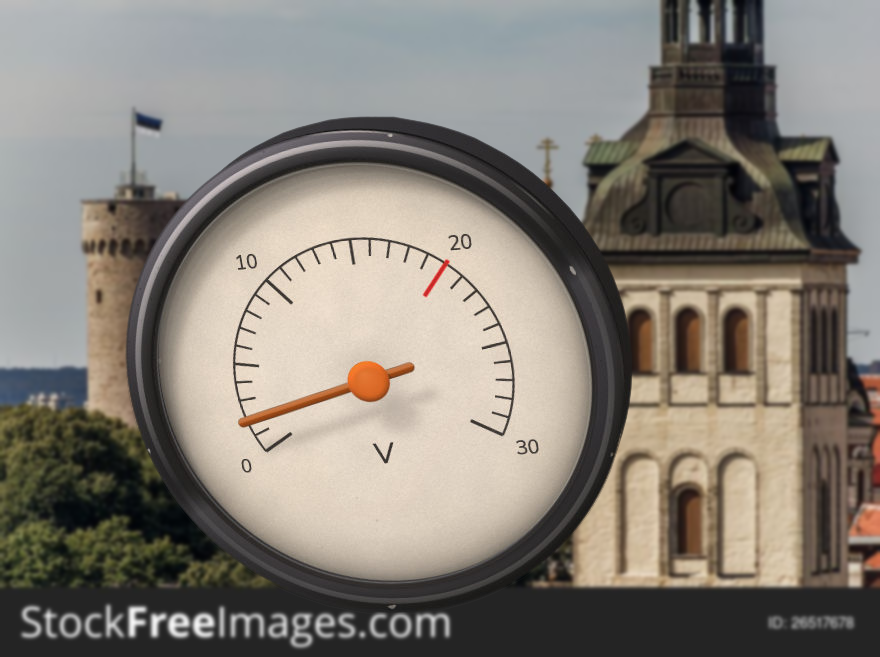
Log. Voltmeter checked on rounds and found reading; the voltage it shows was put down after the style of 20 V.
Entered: 2 V
